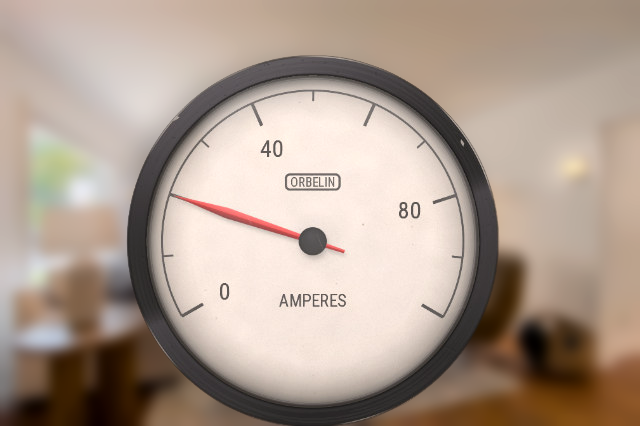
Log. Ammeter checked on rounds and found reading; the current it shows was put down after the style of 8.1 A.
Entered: 20 A
